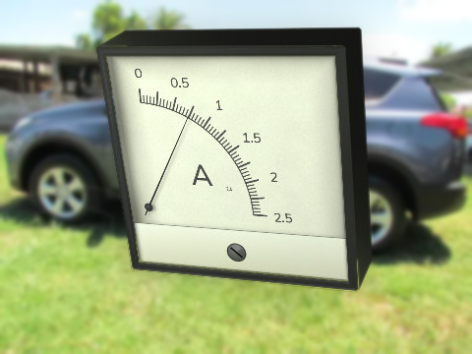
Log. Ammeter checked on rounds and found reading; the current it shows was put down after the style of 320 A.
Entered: 0.75 A
